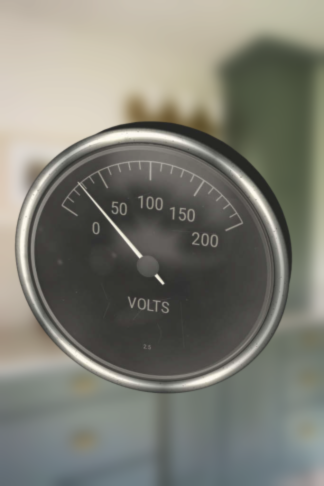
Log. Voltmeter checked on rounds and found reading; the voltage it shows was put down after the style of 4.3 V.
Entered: 30 V
